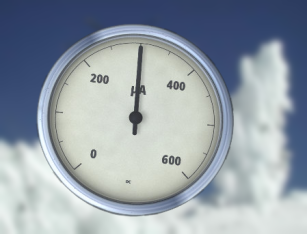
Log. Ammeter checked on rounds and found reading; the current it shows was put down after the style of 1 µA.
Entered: 300 µA
